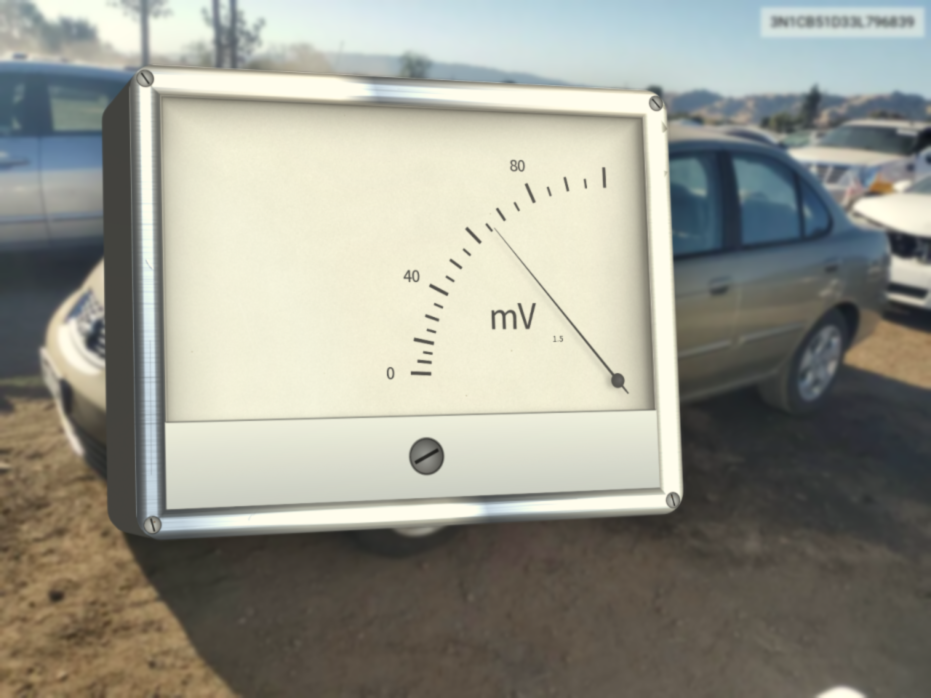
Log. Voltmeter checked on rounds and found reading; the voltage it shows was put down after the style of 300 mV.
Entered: 65 mV
